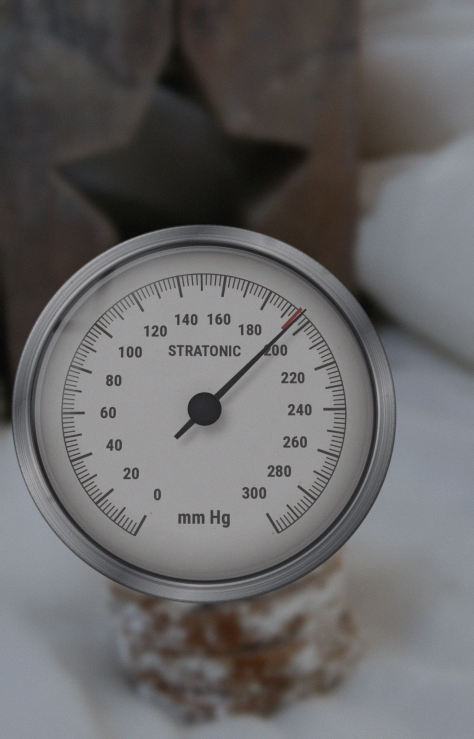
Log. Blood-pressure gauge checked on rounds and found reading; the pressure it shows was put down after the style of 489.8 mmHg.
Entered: 196 mmHg
